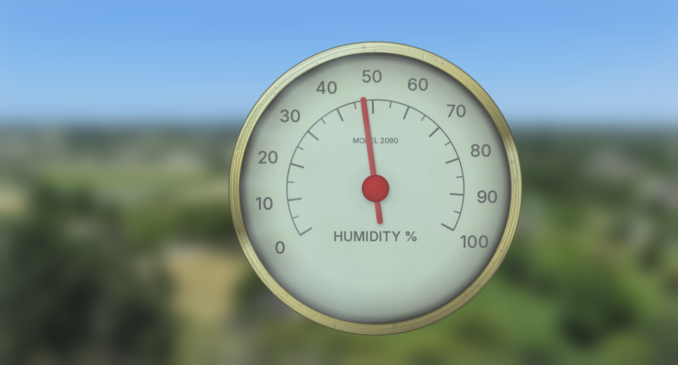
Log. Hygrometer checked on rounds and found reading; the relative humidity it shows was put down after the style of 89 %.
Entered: 47.5 %
